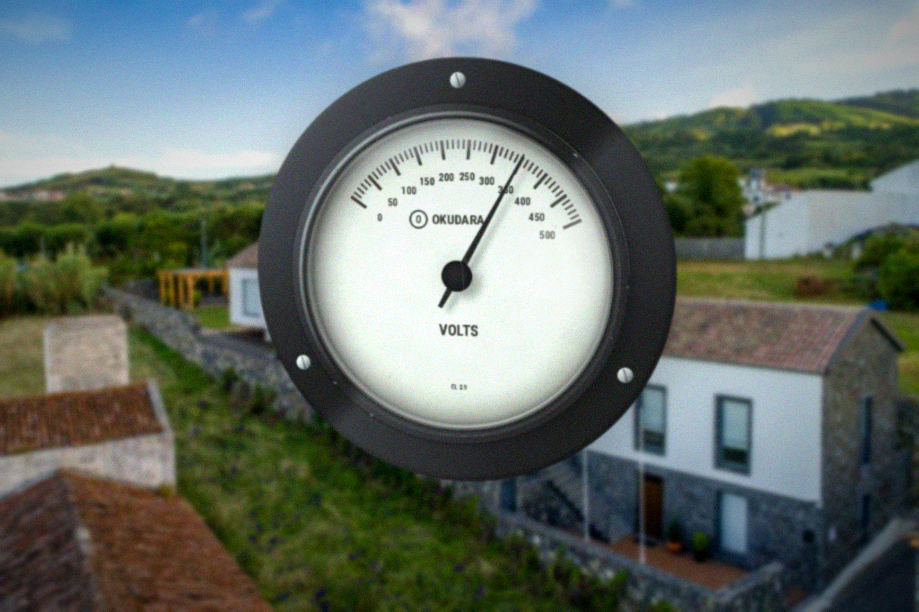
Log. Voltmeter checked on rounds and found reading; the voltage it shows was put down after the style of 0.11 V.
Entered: 350 V
